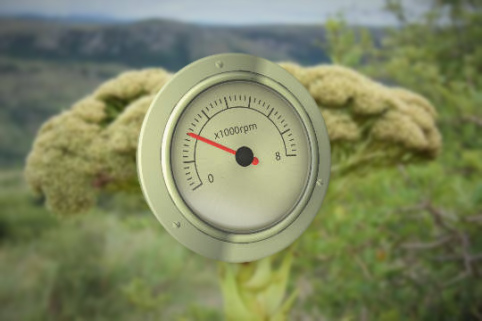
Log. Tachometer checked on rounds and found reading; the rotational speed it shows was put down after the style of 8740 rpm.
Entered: 2000 rpm
